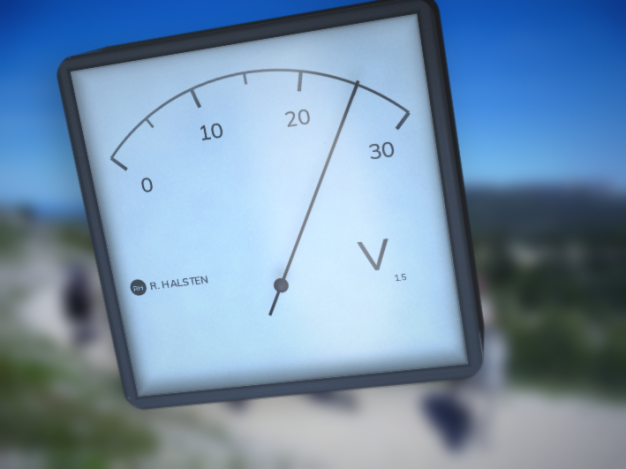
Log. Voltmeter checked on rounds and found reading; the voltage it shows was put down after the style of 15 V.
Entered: 25 V
